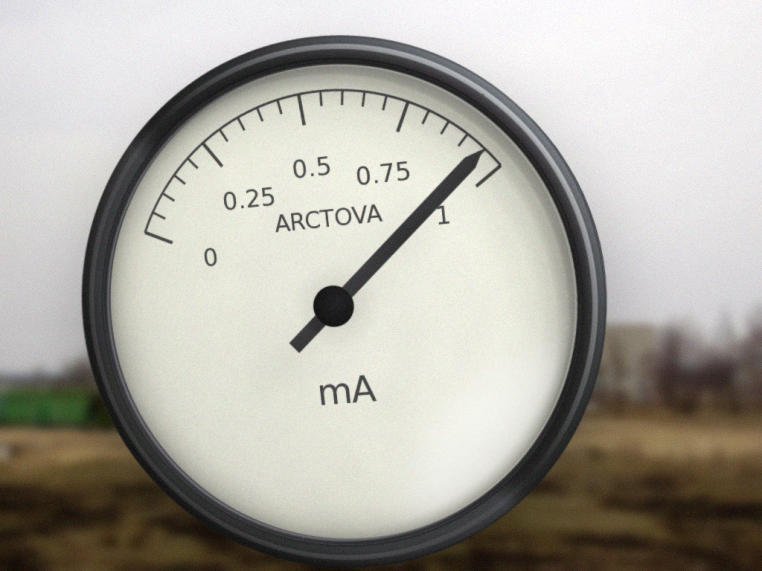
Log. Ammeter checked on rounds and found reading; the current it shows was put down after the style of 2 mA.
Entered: 0.95 mA
